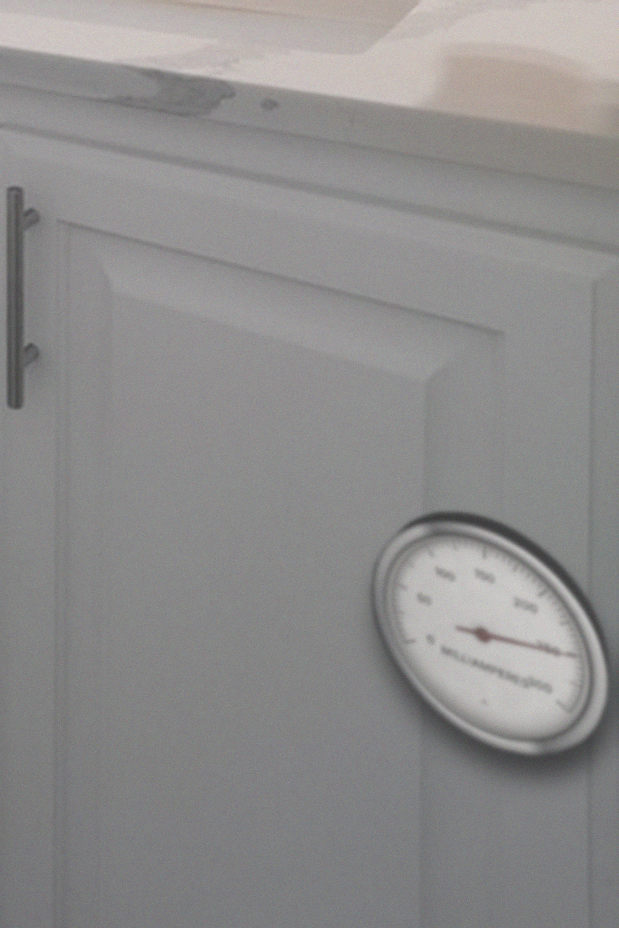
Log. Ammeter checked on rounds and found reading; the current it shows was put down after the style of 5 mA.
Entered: 250 mA
